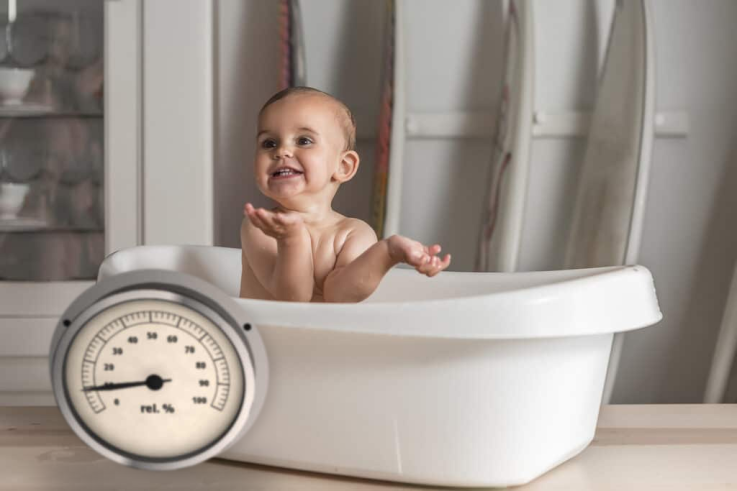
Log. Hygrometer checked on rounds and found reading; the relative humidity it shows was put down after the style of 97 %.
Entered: 10 %
